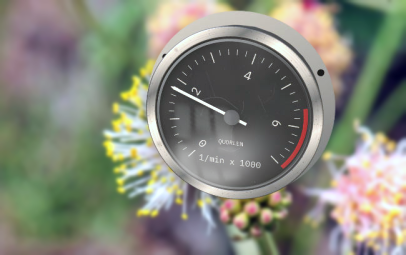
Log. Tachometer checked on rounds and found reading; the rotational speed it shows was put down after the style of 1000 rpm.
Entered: 1800 rpm
